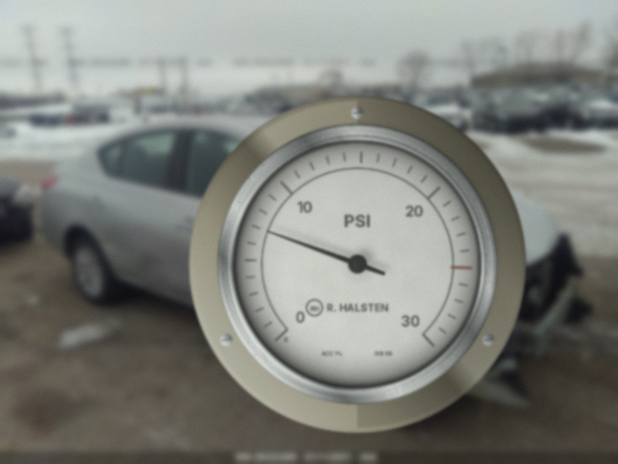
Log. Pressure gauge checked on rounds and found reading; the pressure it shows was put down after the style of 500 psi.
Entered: 7 psi
